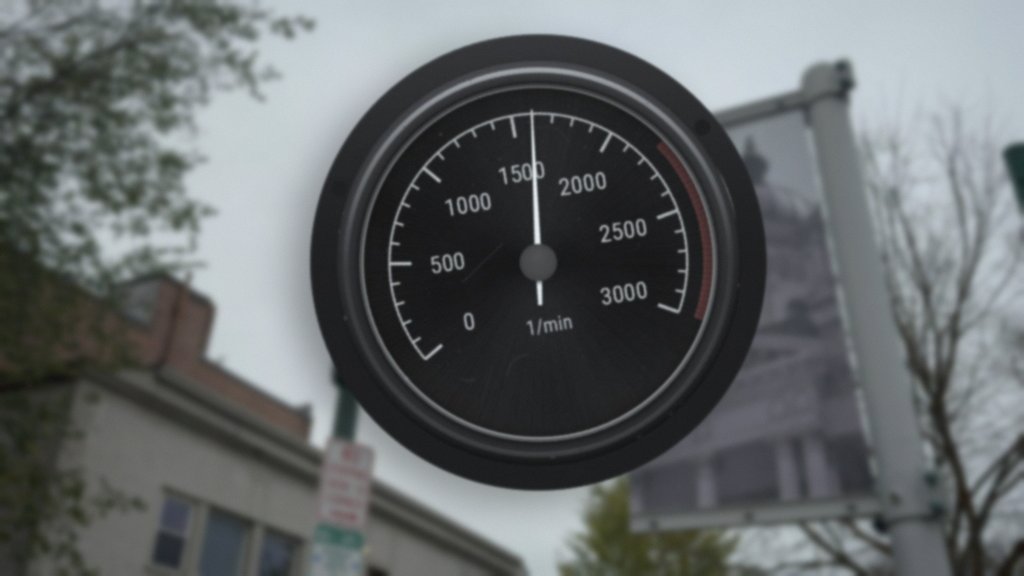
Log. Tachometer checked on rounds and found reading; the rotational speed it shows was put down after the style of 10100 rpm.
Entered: 1600 rpm
